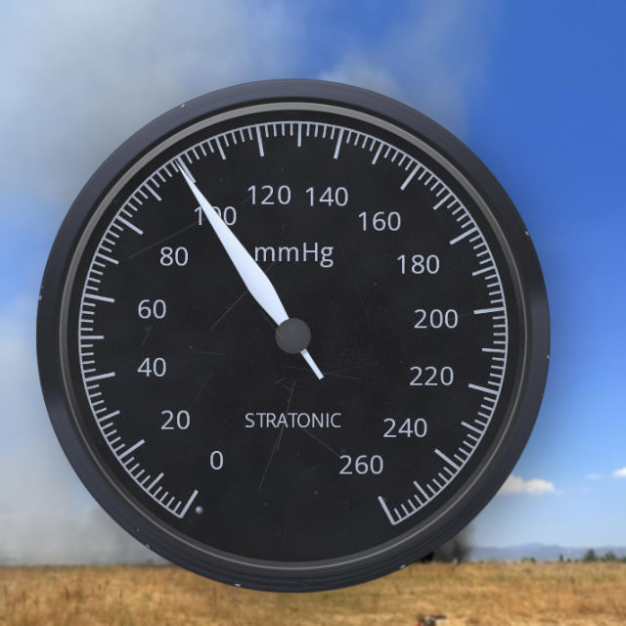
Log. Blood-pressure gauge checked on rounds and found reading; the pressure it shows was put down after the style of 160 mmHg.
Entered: 99 mmHg
